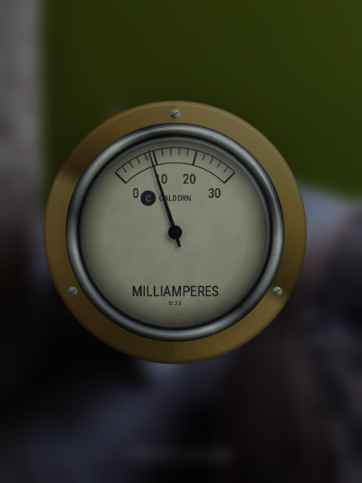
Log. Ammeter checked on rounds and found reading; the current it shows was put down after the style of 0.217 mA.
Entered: 9 mA
